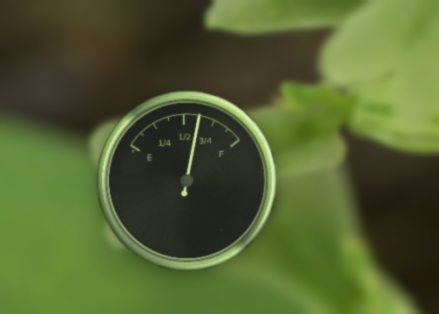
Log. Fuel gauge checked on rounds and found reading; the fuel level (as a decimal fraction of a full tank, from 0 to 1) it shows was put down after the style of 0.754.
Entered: 0.625
